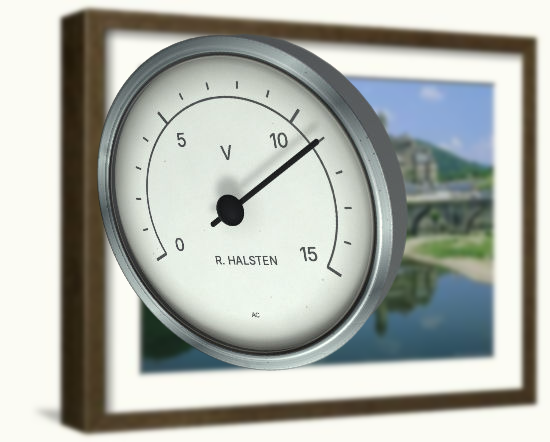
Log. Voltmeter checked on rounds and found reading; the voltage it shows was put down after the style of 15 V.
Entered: 11 V
